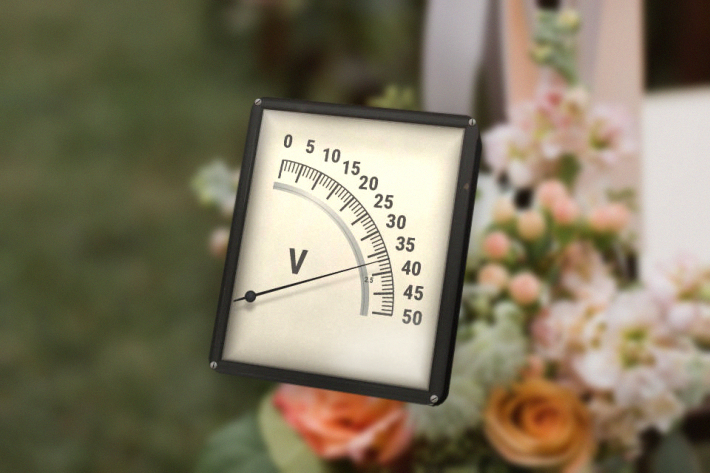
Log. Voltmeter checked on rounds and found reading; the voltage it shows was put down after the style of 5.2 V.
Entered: 37 V
